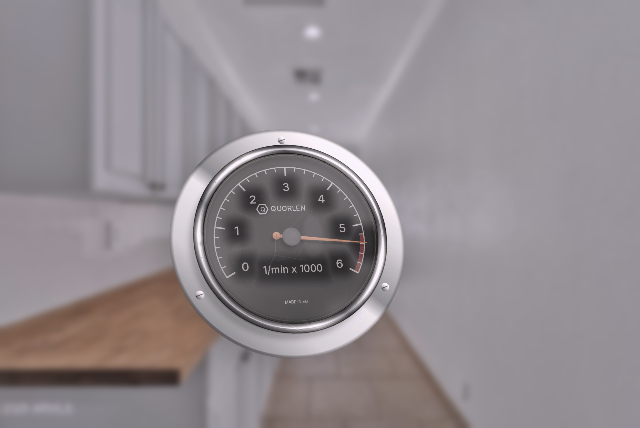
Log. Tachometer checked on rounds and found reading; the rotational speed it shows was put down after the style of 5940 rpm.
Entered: 5400 rpm
